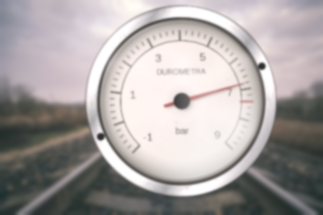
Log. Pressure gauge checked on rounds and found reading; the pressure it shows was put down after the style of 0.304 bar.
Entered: 6.8 bar
